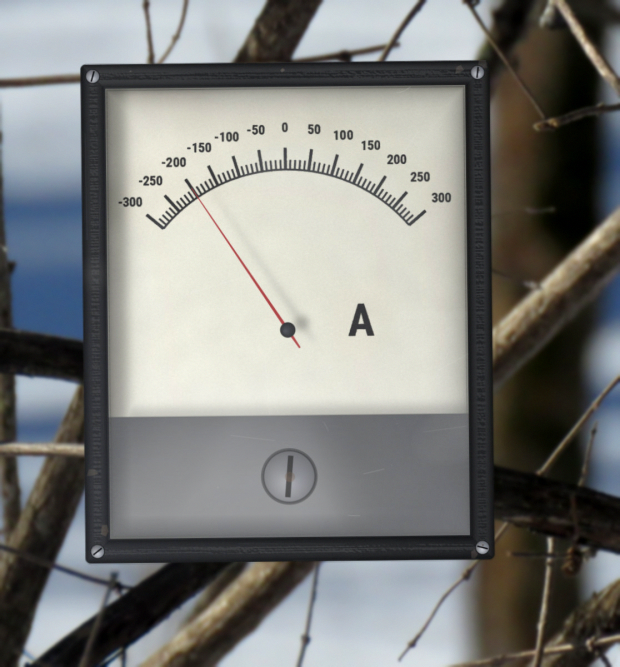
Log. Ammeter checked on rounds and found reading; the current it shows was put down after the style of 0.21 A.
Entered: -200 A
